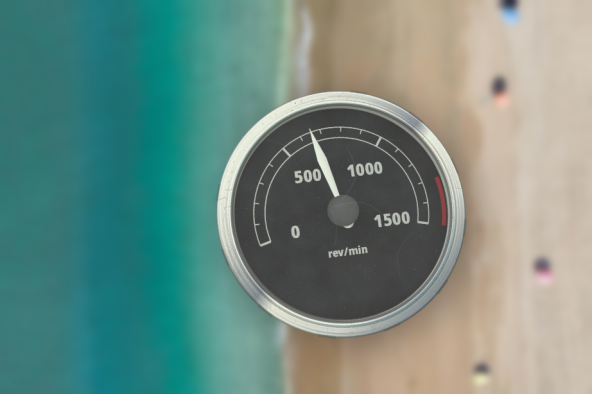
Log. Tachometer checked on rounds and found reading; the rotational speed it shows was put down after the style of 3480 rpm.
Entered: 650 rpm
